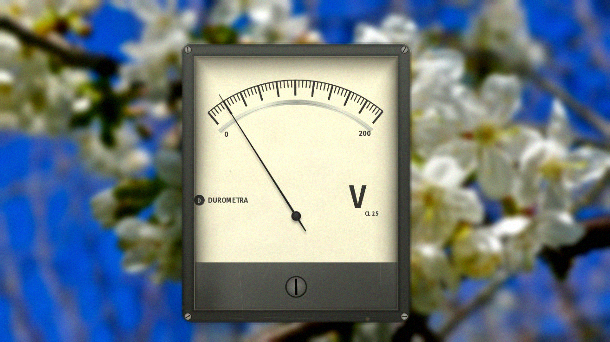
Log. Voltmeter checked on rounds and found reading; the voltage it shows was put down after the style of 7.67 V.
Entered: 20 V
